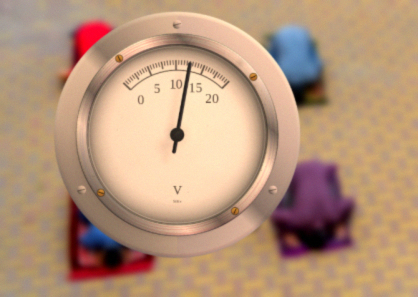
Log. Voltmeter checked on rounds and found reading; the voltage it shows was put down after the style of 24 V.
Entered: 12.5 V
